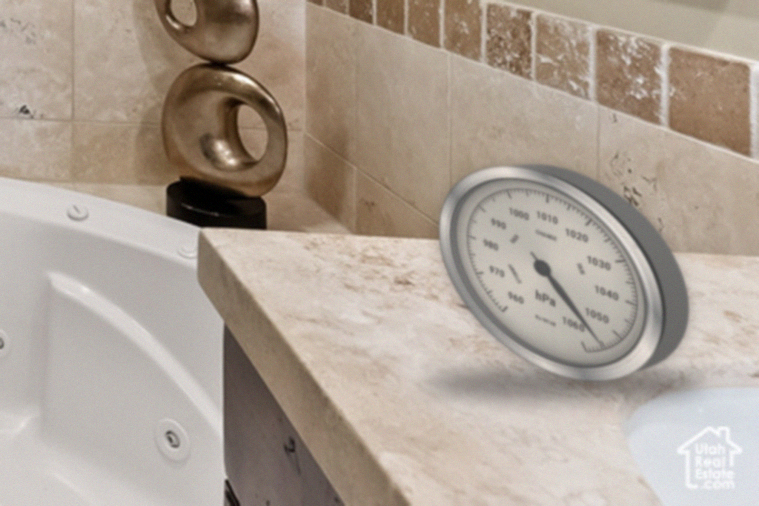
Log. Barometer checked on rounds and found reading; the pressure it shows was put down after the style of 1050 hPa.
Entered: 1055 hPa
